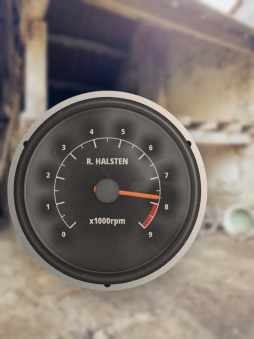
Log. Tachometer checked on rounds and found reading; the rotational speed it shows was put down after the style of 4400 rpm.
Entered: 7750 rpm
